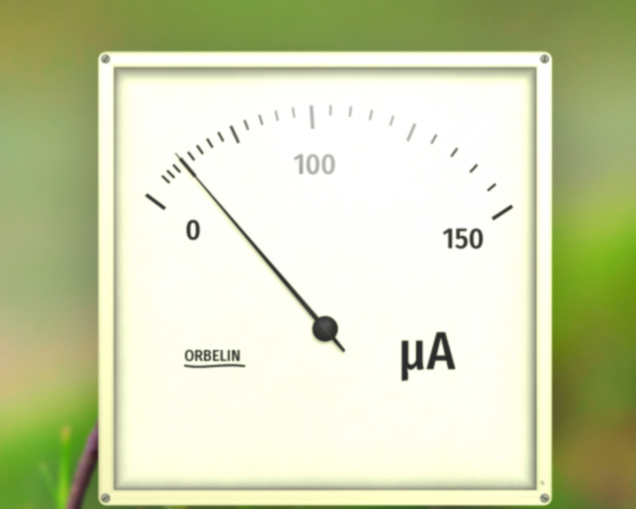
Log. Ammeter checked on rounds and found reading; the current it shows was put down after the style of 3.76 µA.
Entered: 50 µA
